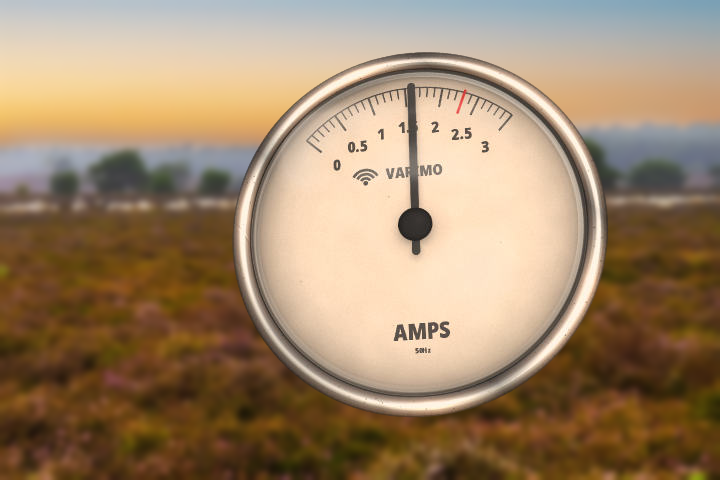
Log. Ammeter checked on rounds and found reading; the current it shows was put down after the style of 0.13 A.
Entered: 1.6 A
